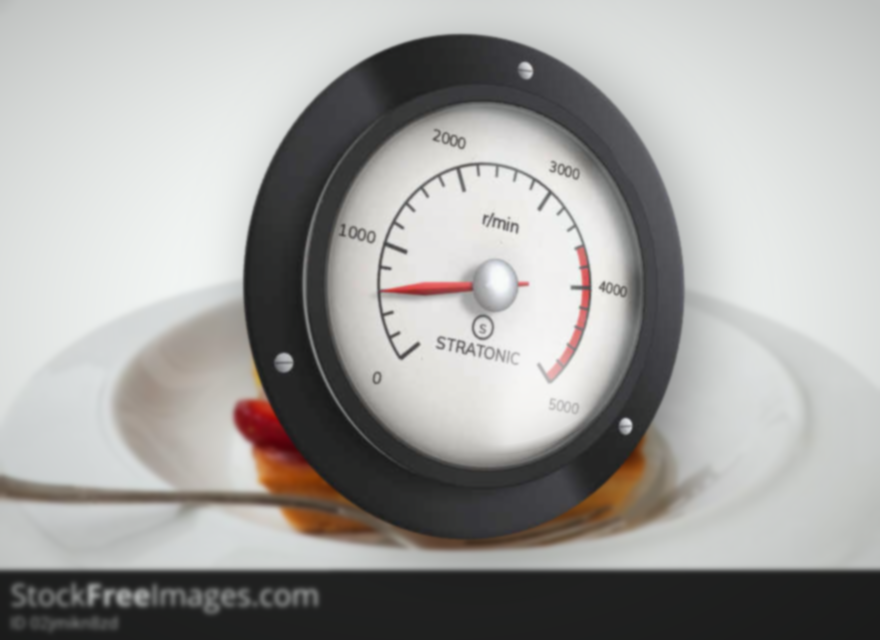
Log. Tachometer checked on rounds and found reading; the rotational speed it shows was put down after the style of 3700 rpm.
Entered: 600 rpm
